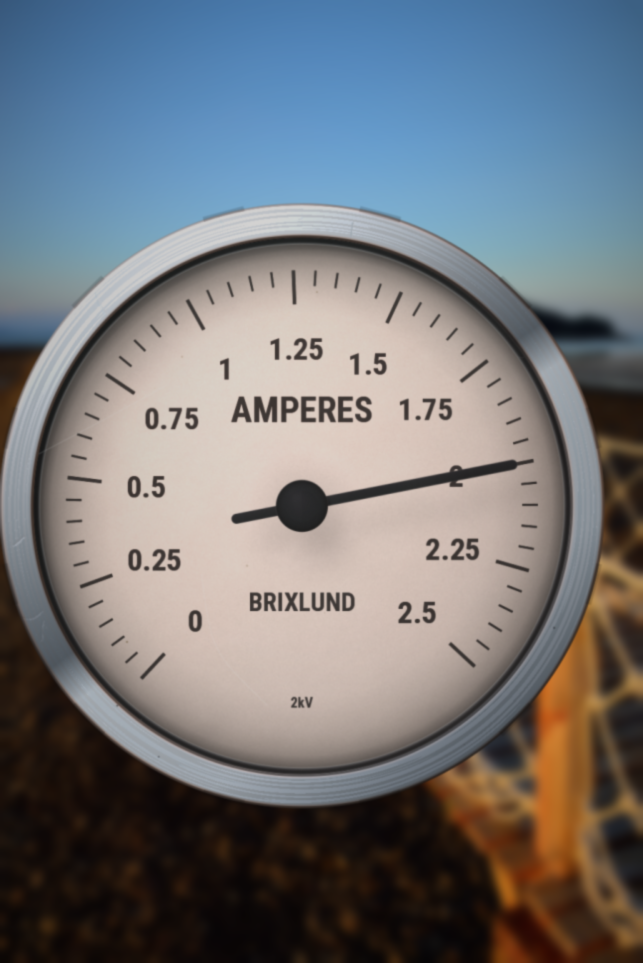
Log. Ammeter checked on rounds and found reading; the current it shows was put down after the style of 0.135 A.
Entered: 2 A
